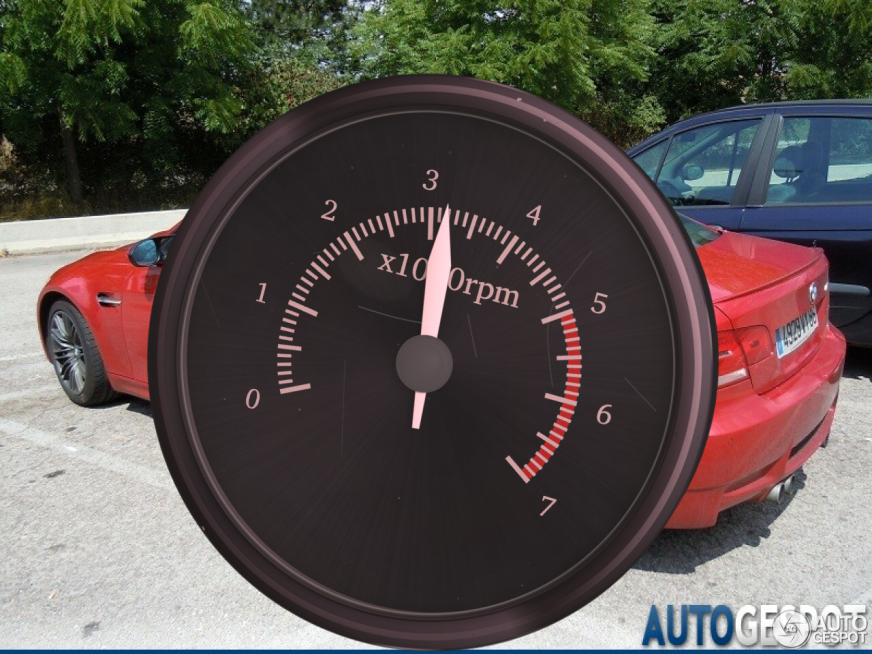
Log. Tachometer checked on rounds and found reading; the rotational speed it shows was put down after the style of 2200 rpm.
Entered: 3200 rpm
